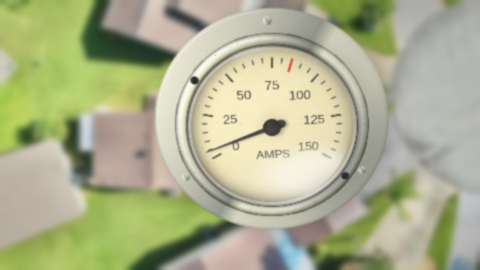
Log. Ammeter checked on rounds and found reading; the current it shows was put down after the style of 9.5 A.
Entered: 5 A
